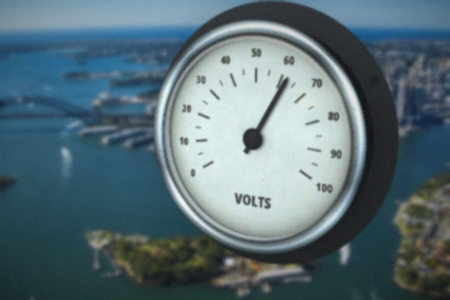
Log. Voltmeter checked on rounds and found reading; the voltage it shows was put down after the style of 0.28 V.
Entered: 62.5 V
